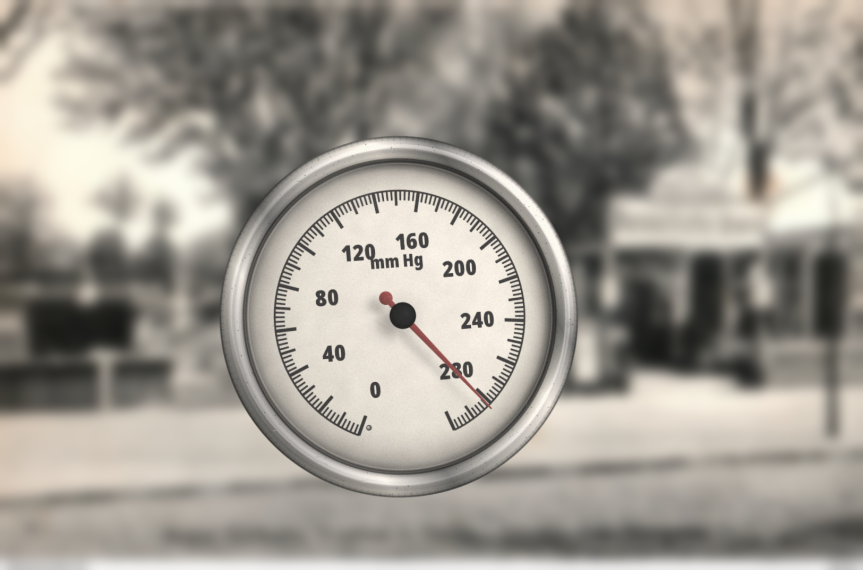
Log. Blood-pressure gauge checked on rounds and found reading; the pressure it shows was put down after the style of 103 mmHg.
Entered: 282 mmHg
